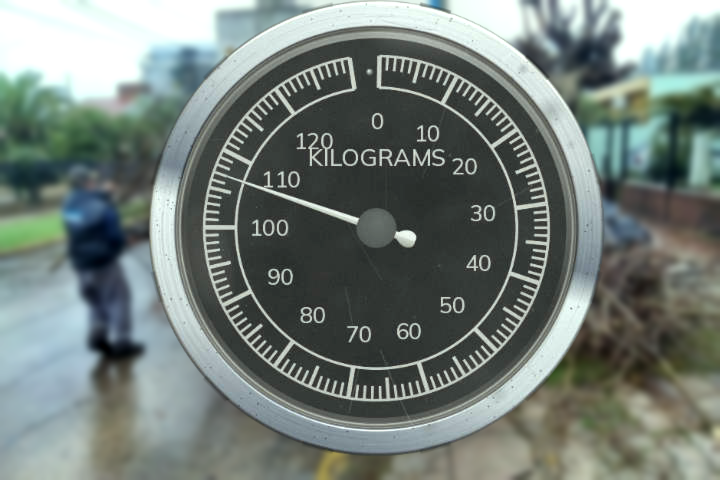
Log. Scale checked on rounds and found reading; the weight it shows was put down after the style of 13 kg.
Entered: 107 kg
